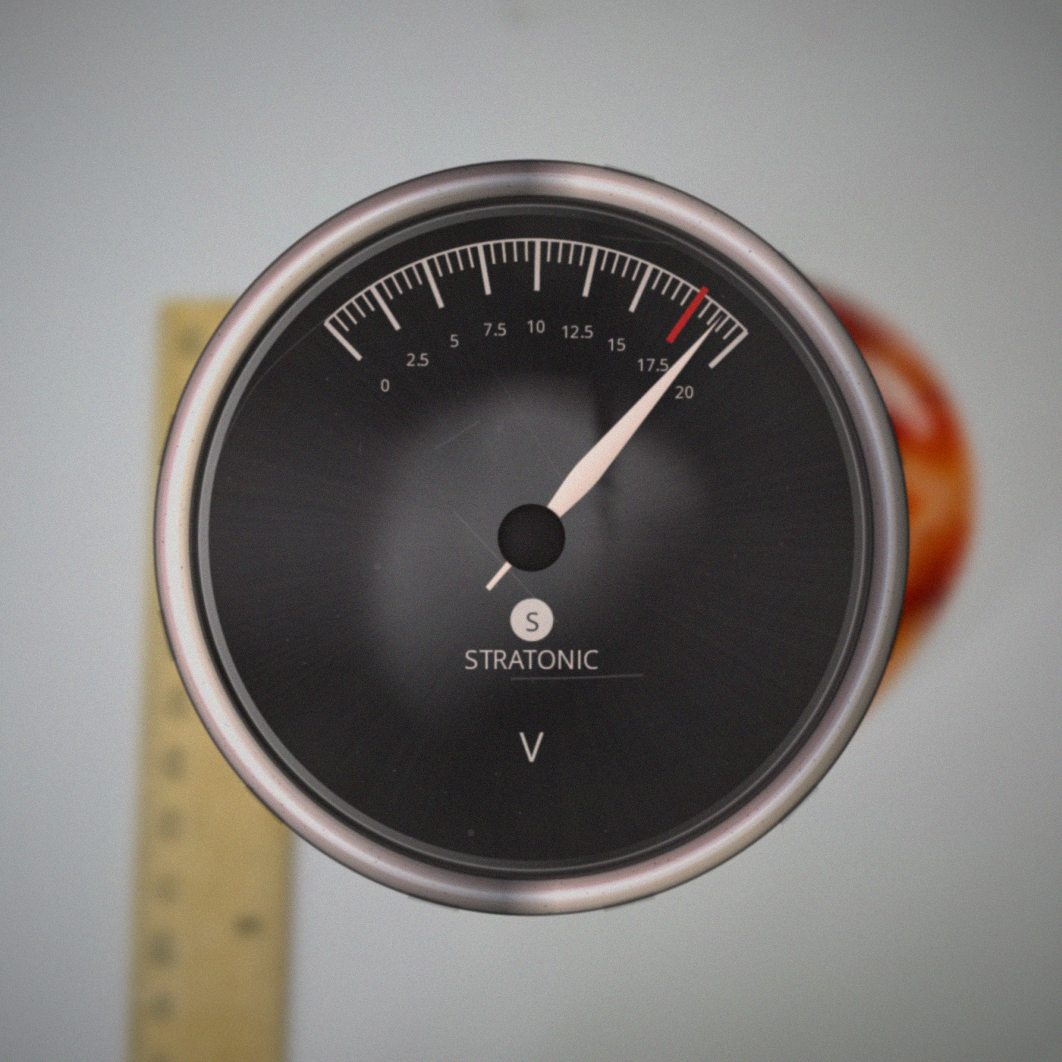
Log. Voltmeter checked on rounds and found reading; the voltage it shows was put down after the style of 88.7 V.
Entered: 18.75 V
